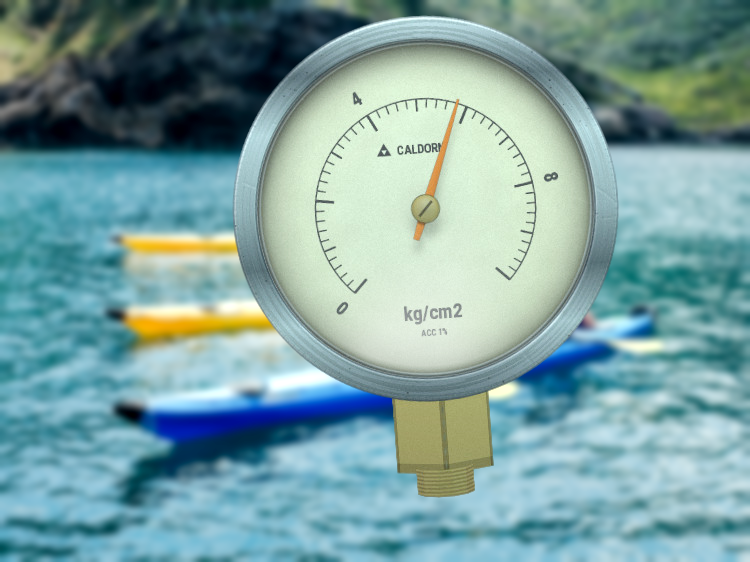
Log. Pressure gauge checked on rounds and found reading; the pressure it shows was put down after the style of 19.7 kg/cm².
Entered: 5.8 kg/cm²
